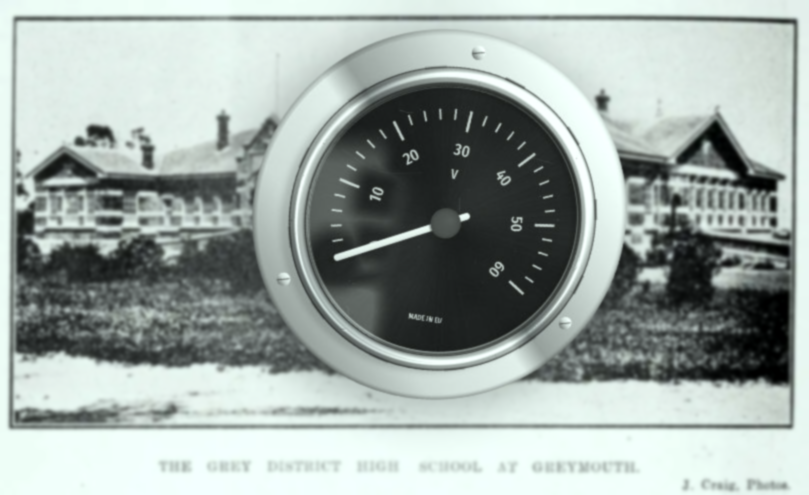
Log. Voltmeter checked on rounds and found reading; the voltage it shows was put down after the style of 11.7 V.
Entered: 0 V
